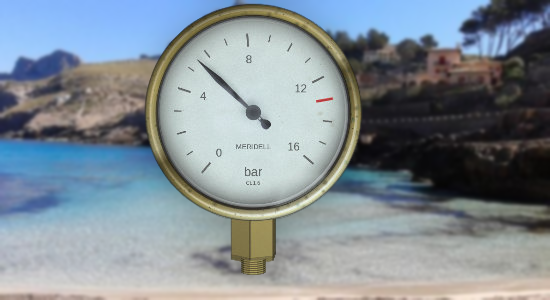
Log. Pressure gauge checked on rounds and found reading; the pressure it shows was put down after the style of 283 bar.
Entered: 5.5 bar
